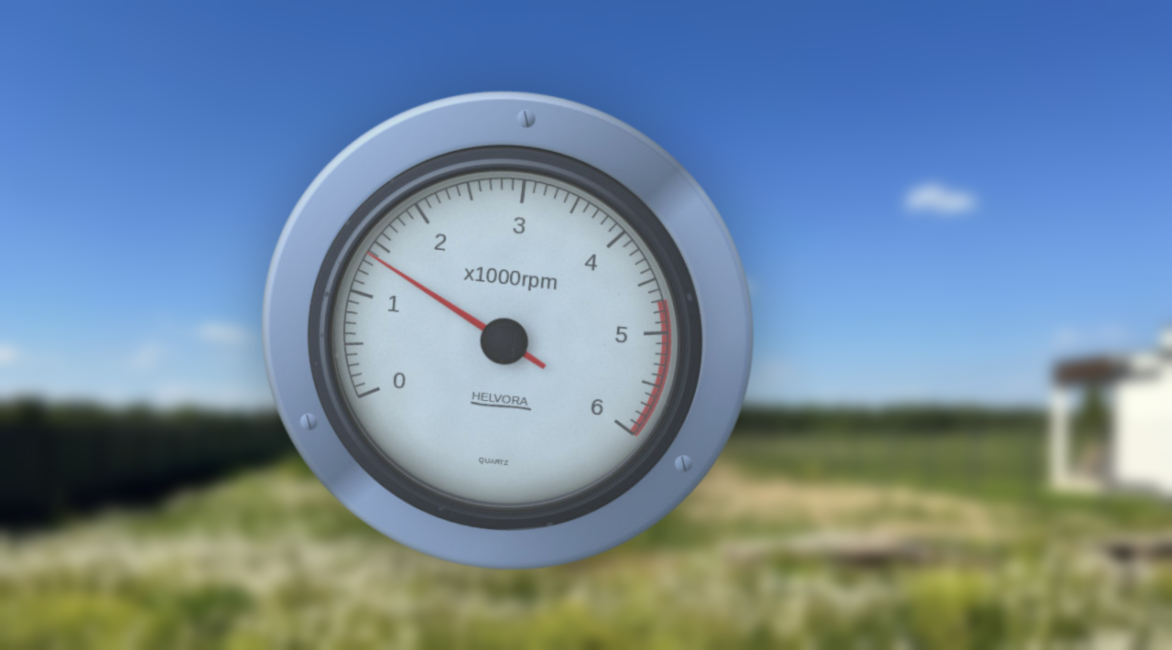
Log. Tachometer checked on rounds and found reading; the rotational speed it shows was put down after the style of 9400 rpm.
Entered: 1400 rpm
